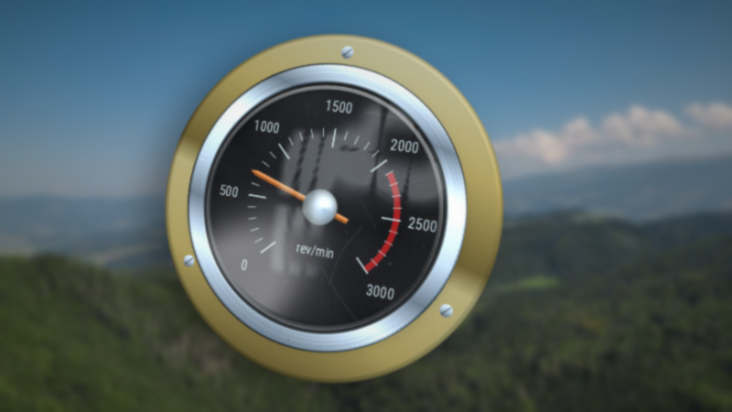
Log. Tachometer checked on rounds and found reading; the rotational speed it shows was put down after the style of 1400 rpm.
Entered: 700 rpm
